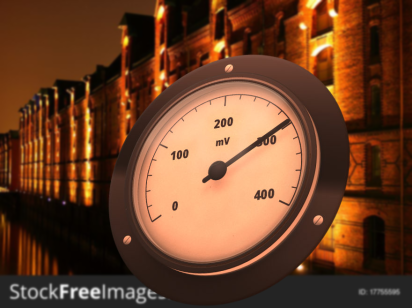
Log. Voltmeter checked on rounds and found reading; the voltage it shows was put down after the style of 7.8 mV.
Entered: 300 mV
